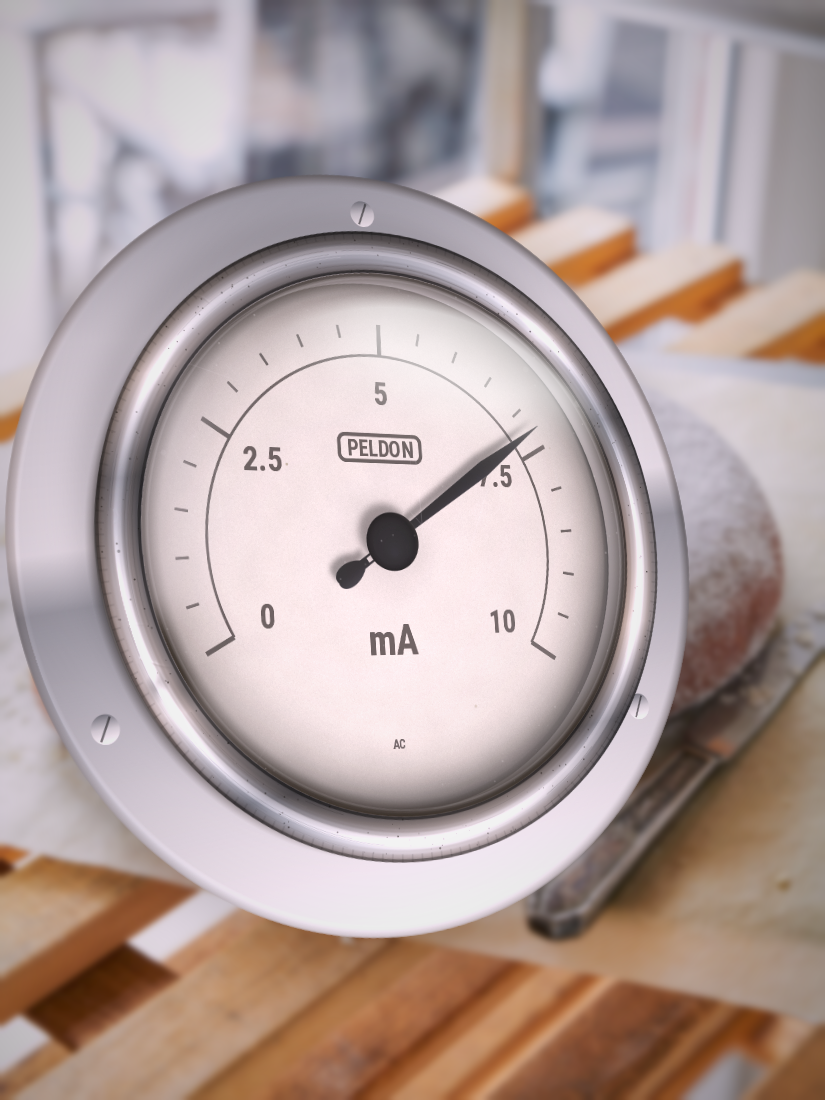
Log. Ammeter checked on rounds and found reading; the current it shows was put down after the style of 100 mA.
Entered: 7.25 mA
